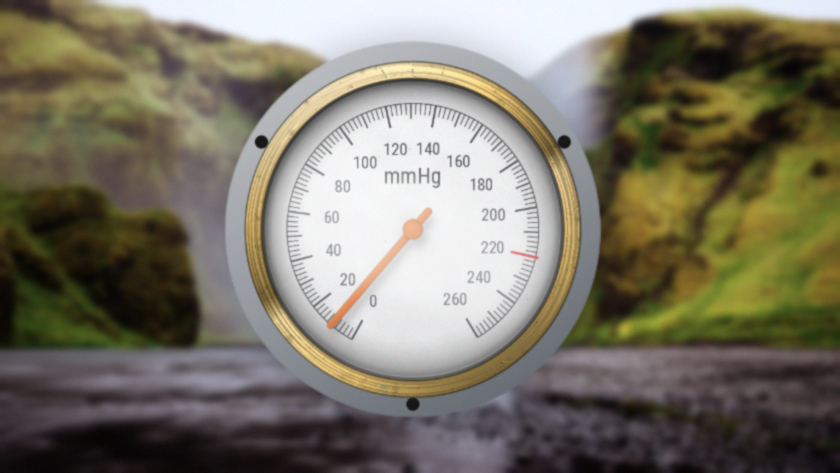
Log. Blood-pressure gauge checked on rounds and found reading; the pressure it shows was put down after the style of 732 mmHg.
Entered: 10 mmHg
